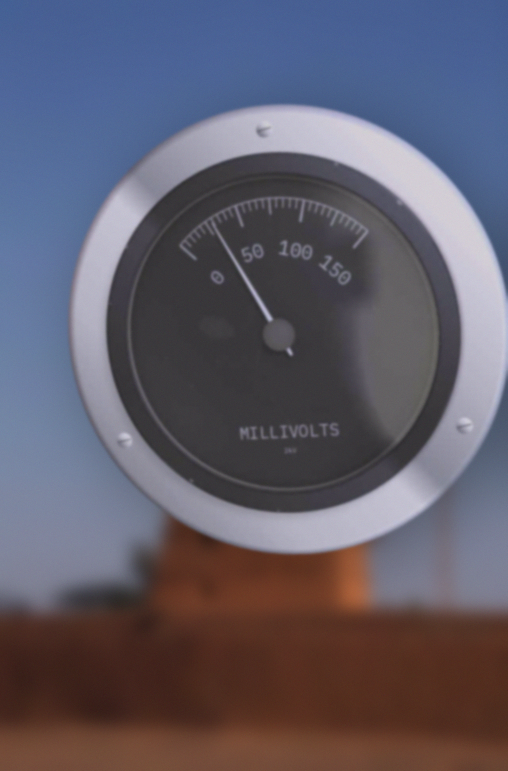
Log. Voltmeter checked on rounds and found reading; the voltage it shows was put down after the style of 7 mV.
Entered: 30 mV
